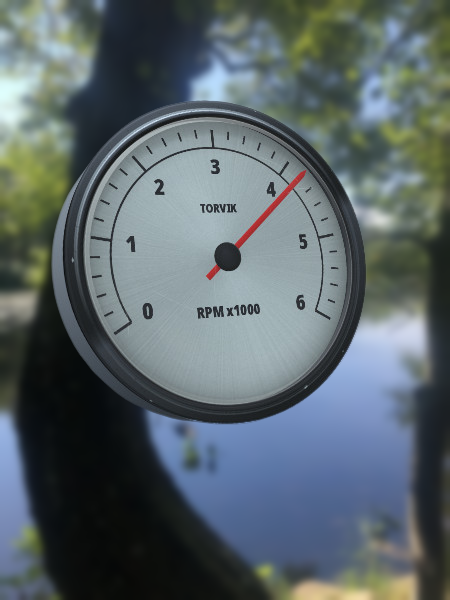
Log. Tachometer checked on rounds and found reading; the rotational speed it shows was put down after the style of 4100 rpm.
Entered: 4200 rpm
